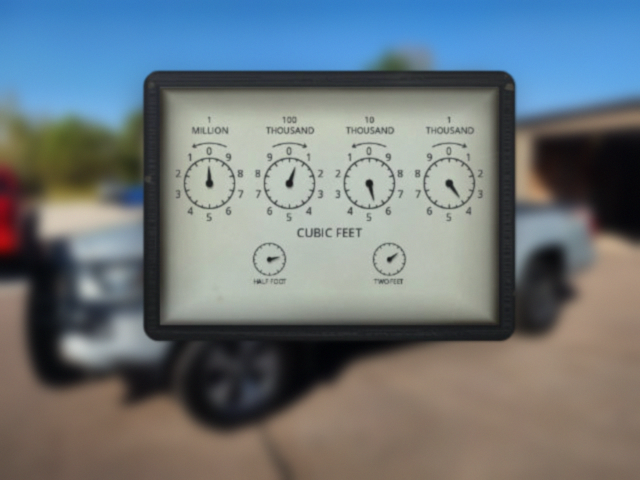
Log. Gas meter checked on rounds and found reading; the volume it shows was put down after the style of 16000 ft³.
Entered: 5400 ft³
